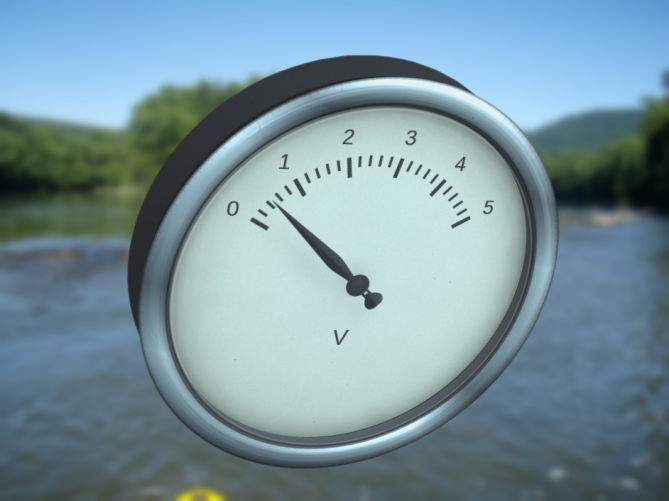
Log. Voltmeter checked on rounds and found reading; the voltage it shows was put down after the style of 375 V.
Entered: 0.5 V
